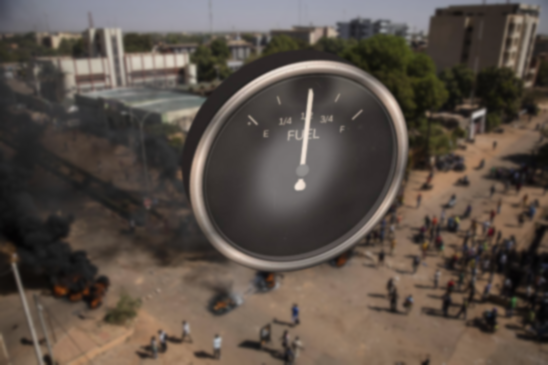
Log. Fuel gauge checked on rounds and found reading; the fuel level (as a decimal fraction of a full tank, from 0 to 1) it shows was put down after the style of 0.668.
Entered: 0.5
